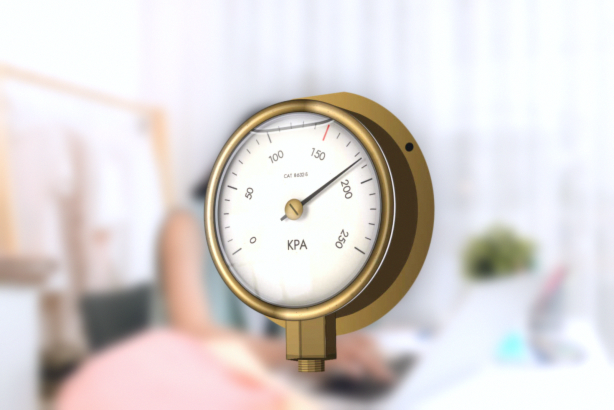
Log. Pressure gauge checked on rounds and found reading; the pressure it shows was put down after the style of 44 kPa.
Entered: 185 kPa
